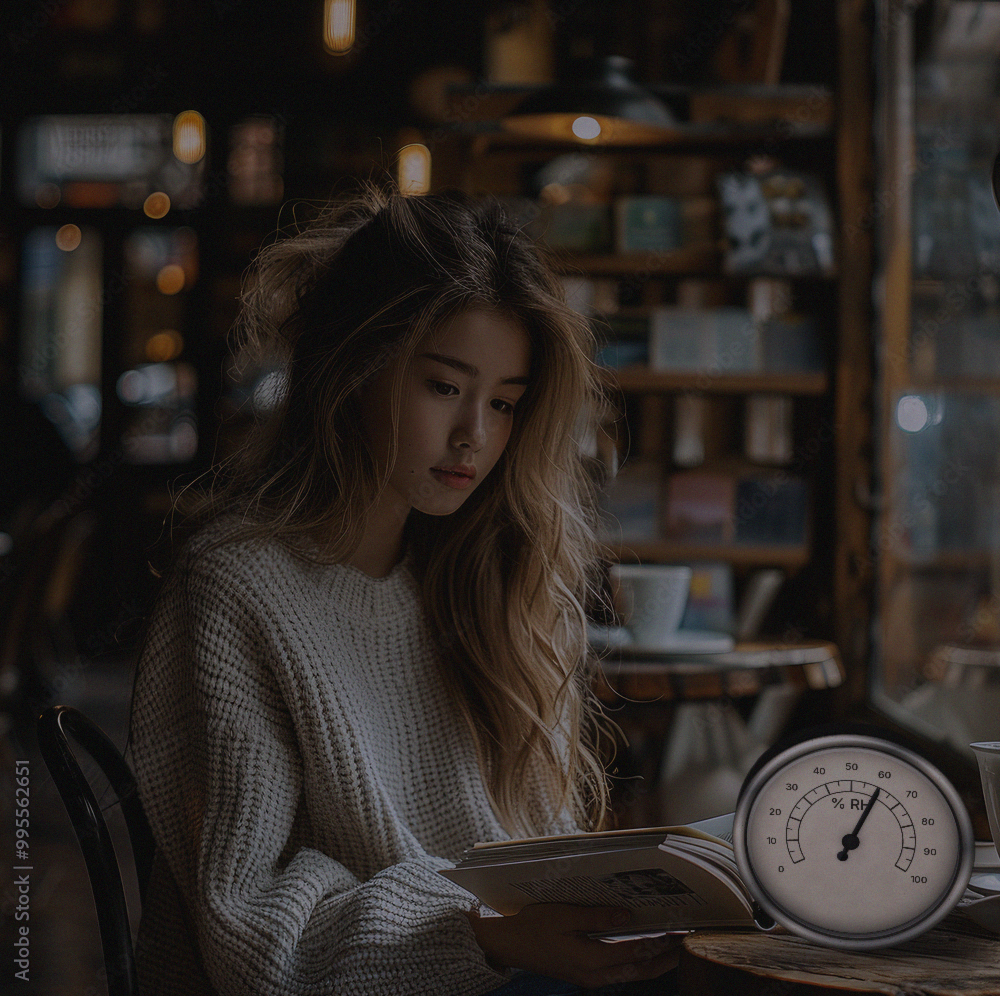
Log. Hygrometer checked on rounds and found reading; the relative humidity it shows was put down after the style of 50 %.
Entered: 60 %
